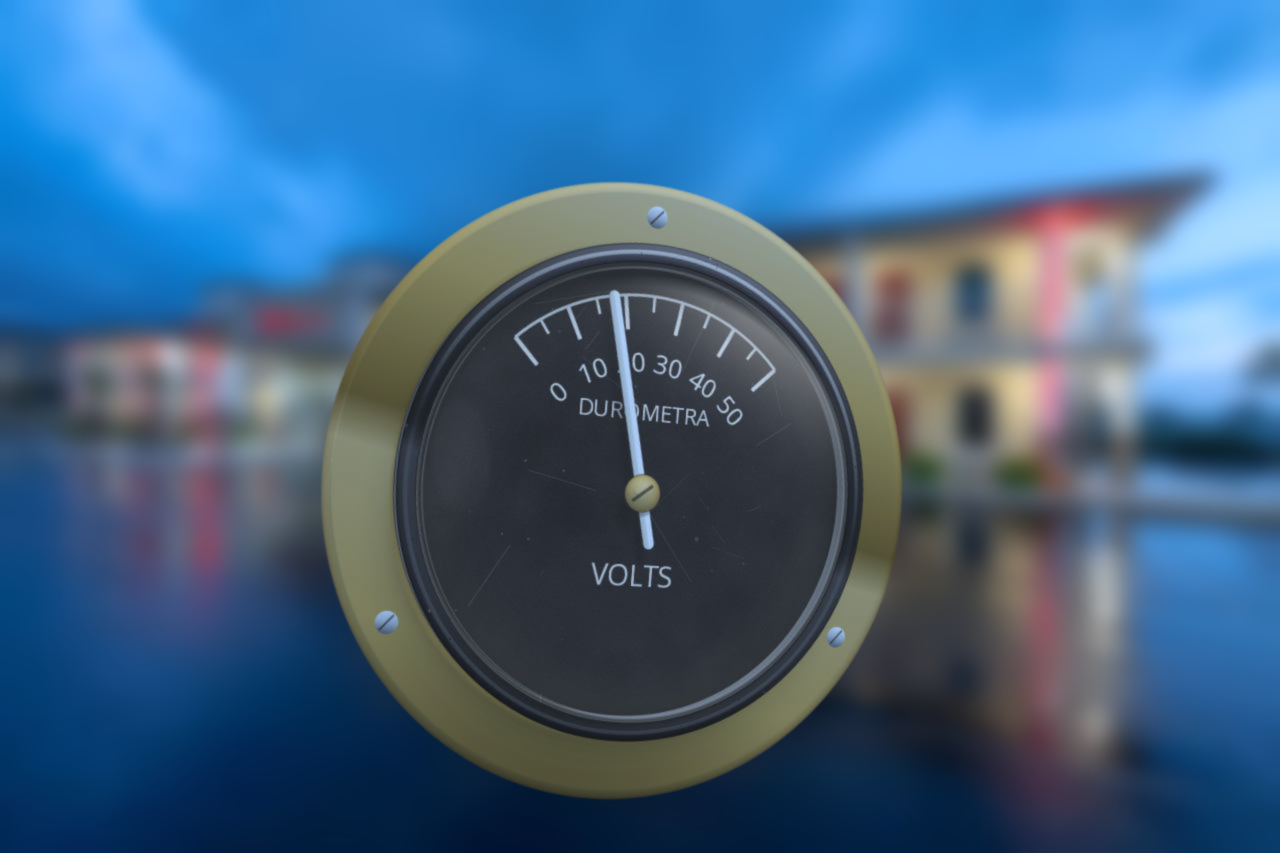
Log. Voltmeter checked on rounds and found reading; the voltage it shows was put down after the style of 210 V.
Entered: 17.5 V
